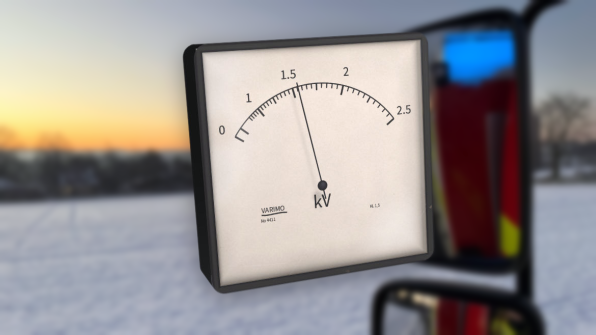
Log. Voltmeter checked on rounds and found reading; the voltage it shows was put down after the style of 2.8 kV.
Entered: 1.55 kV
